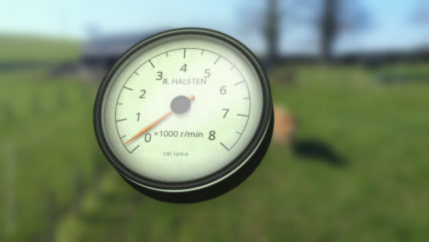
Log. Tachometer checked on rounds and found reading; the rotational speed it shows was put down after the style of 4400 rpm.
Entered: 250 rpm
